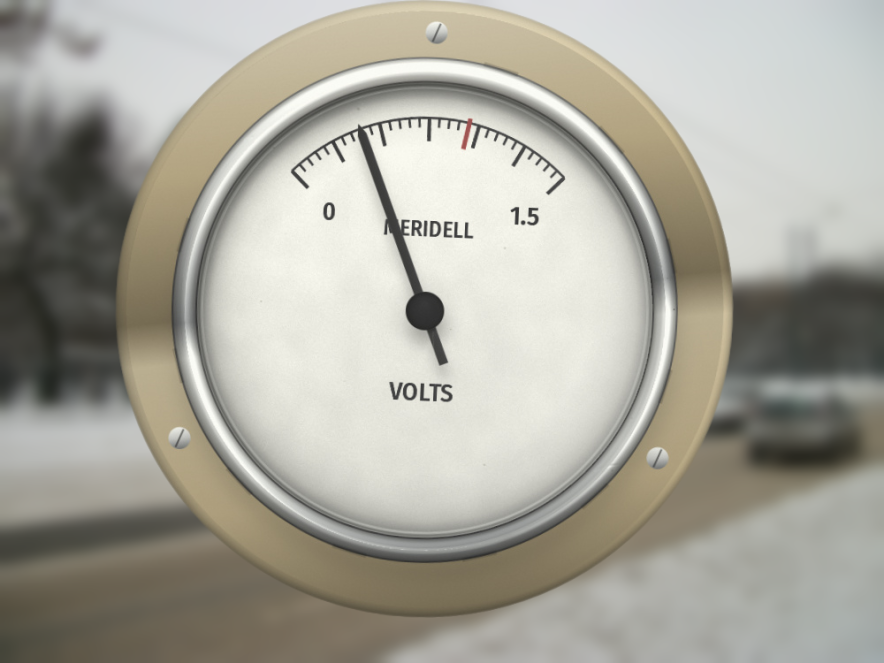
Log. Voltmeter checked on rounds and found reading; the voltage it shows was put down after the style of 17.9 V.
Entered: 0.4 V
